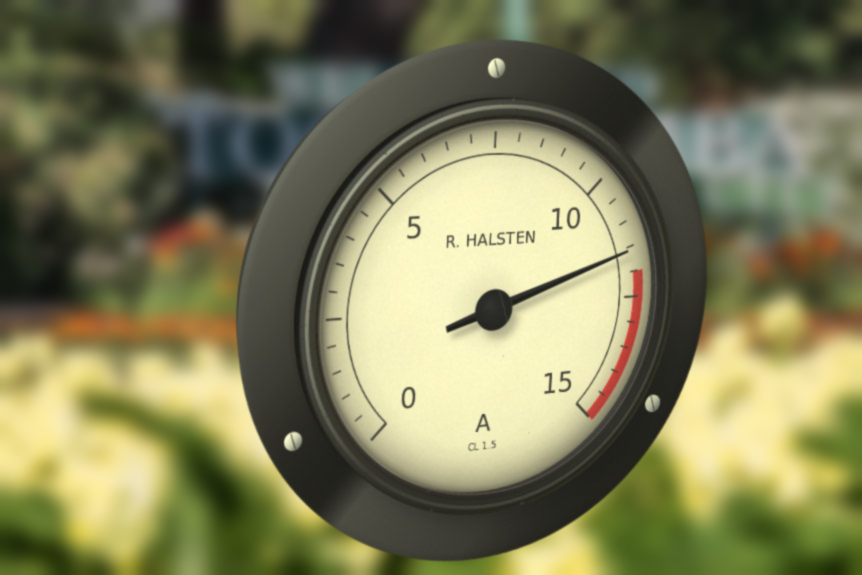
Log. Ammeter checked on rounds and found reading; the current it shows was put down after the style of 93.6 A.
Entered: 11.5 A
